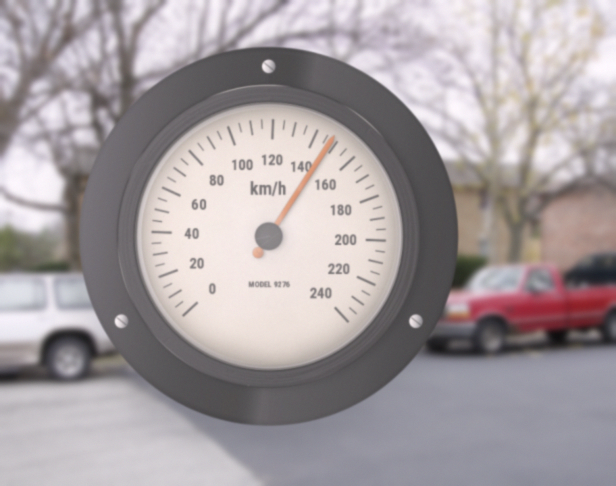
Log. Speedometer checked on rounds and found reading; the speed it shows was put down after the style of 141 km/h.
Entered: 147.5 km/h
